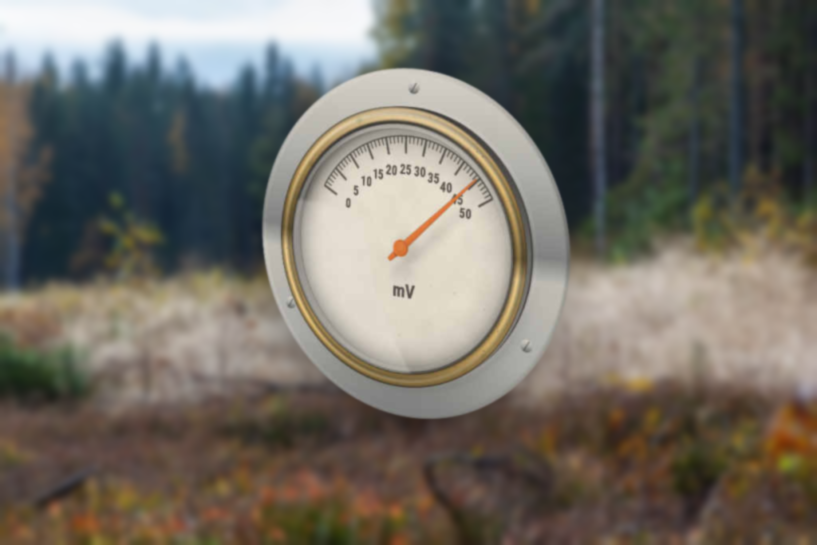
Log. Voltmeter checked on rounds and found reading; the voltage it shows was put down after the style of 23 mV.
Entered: 45 mV
